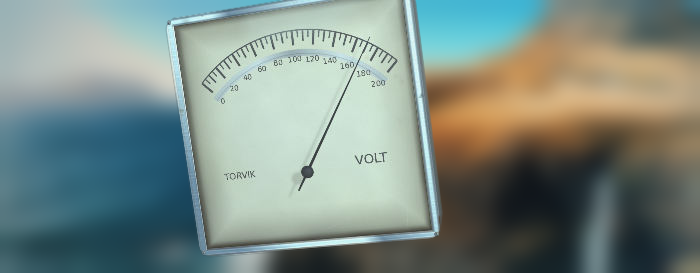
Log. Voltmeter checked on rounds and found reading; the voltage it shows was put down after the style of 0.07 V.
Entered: 170 V
